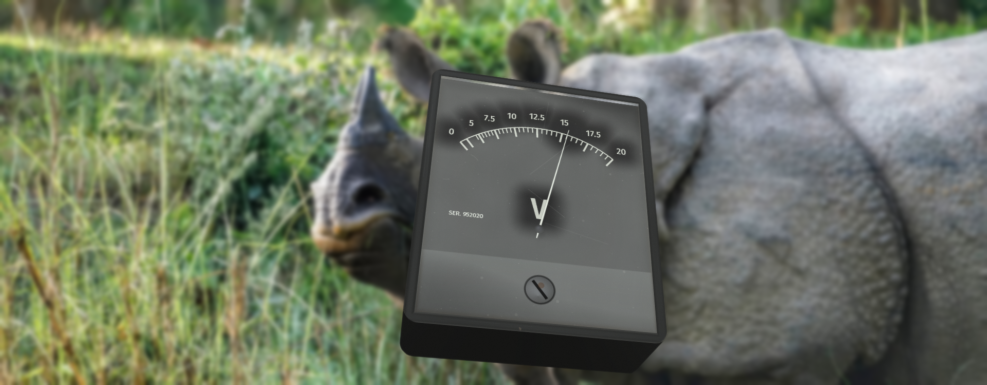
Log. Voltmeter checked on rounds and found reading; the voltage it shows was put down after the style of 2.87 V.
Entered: 15.5 V
